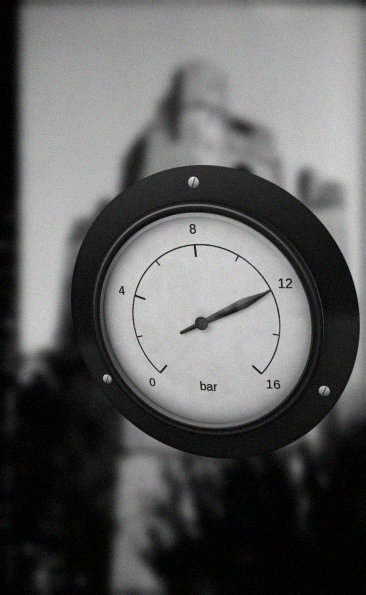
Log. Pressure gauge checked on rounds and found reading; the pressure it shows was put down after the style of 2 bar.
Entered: 12 bar
